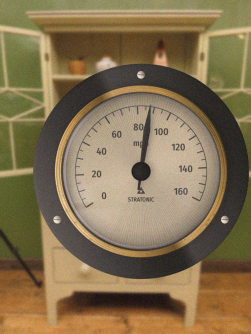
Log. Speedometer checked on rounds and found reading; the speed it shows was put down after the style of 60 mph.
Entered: 87.5 mph
